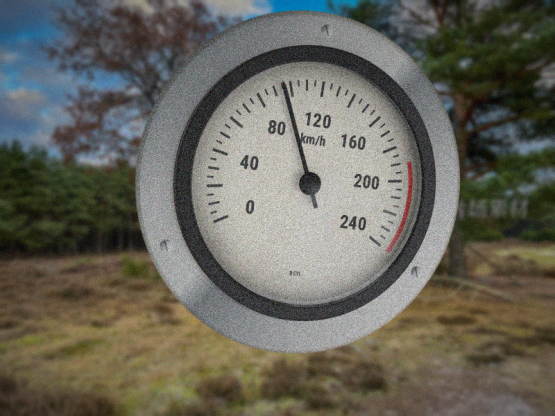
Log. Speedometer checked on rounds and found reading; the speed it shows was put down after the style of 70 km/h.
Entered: 95 km/h
